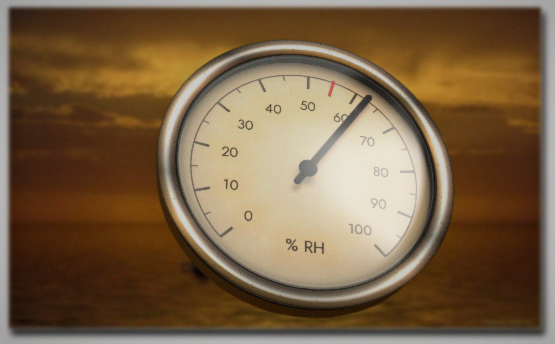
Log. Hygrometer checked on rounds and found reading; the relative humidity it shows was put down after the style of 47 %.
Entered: 62.5 %
